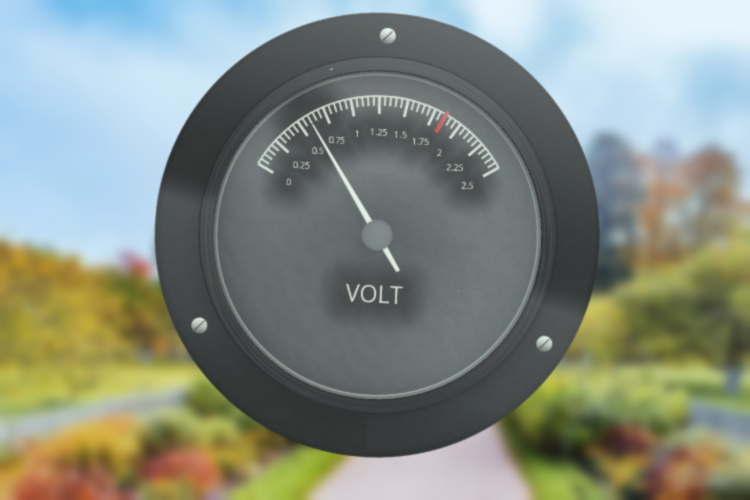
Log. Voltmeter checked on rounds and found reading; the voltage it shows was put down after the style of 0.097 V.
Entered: 0.6 V
